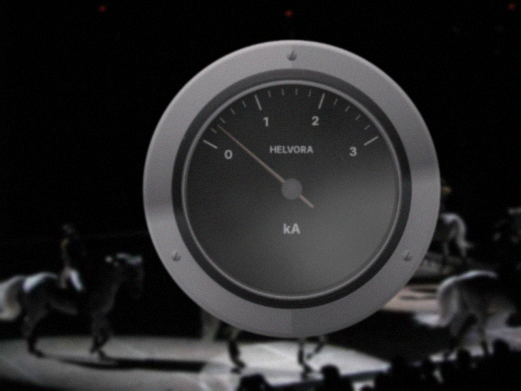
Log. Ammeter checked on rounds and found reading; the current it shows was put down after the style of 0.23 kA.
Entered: 0.3 kA
